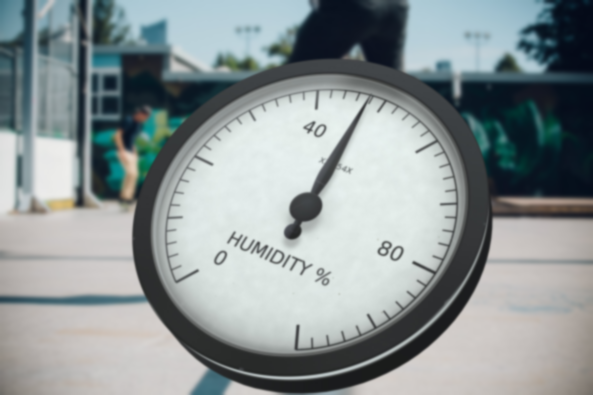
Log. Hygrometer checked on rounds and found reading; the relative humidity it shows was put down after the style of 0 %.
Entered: 48 %
